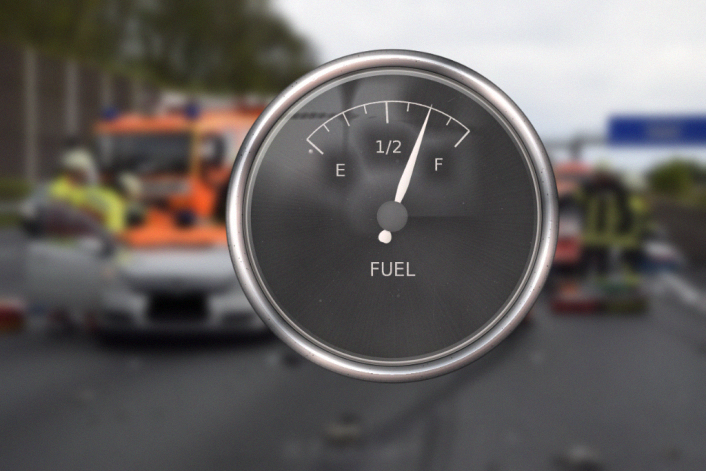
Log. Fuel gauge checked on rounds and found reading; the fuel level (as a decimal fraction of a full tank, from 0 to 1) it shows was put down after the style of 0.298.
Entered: 0.75
